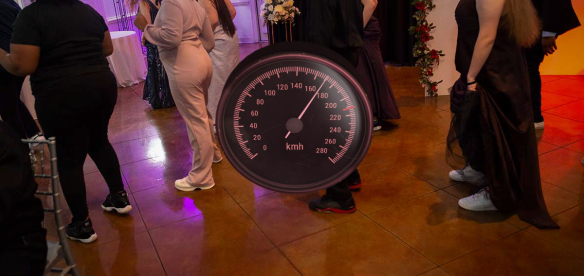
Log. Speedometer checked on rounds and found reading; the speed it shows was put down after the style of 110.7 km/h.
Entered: 170 km/h
